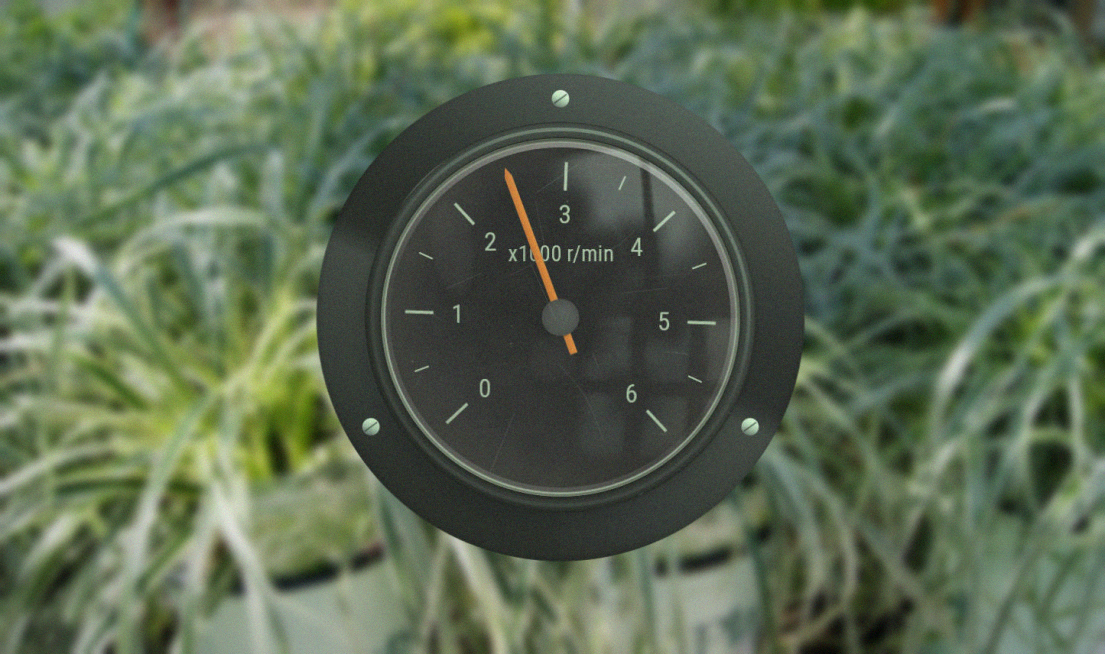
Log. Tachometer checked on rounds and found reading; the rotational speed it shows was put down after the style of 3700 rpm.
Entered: 2500 rpm
